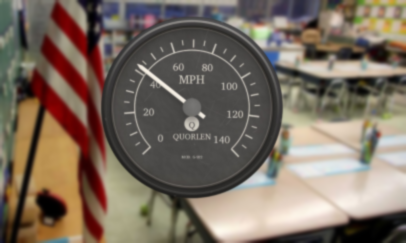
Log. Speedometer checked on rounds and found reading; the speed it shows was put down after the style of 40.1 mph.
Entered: 42.5 mph
